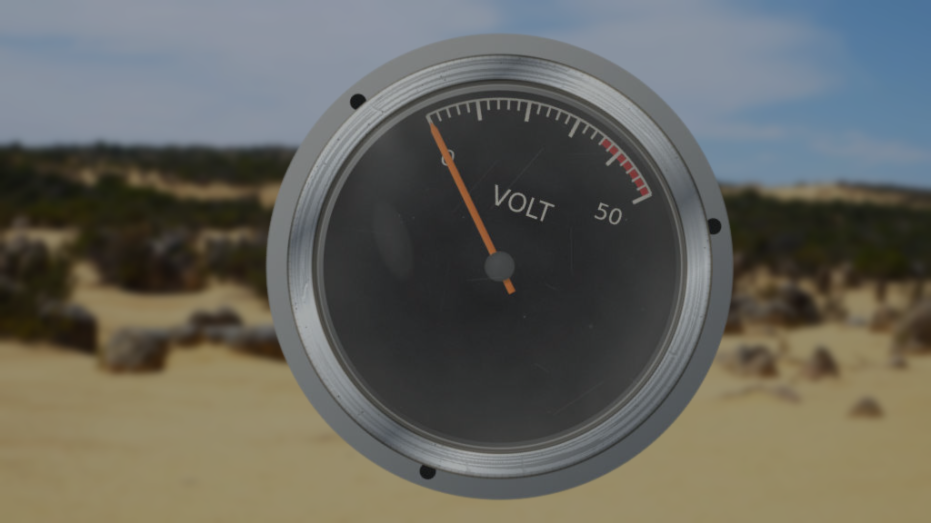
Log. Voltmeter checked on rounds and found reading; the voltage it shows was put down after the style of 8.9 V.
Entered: 0 V
